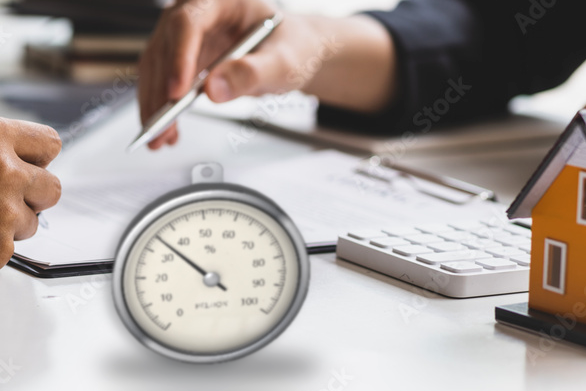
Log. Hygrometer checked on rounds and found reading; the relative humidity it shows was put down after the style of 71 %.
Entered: 35 %
